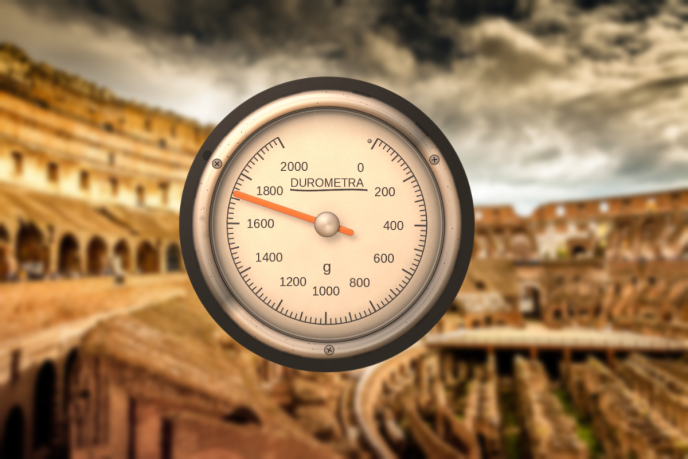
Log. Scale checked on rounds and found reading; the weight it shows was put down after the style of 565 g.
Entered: 1720 g
